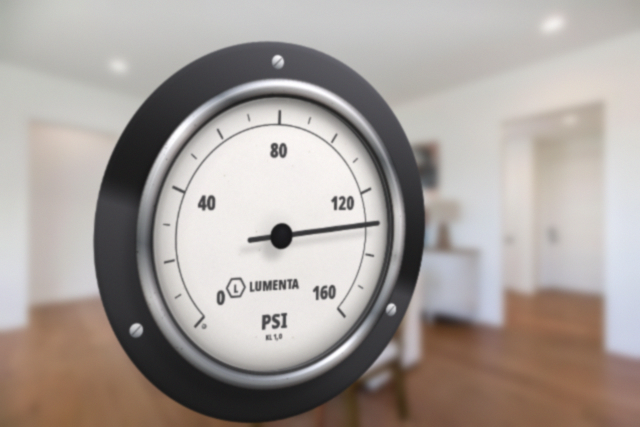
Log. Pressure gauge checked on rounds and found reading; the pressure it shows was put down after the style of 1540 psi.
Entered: 130 psi
